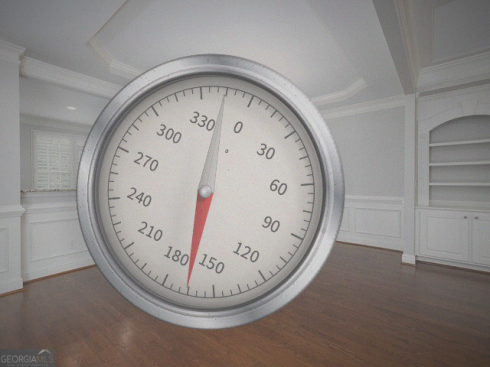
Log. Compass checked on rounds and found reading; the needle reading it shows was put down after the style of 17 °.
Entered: 165 °
